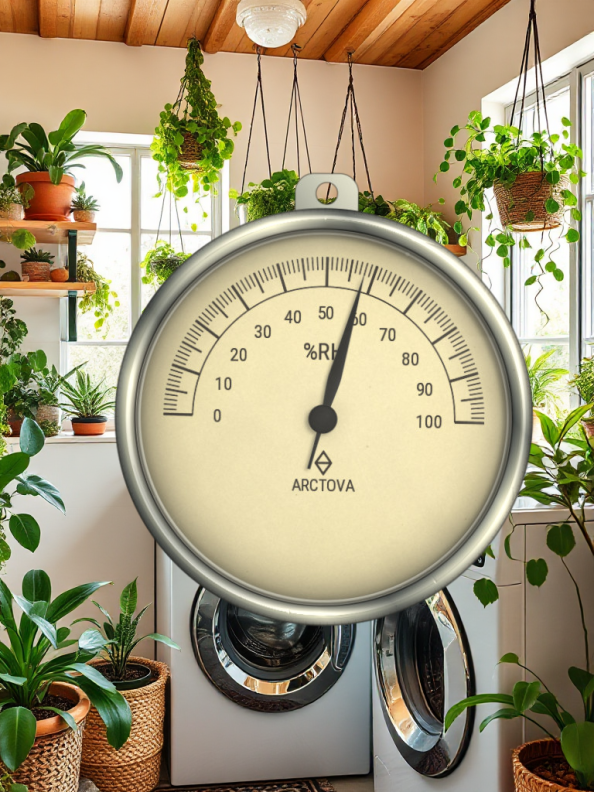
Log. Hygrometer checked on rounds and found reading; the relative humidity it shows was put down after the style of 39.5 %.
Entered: 58 %
